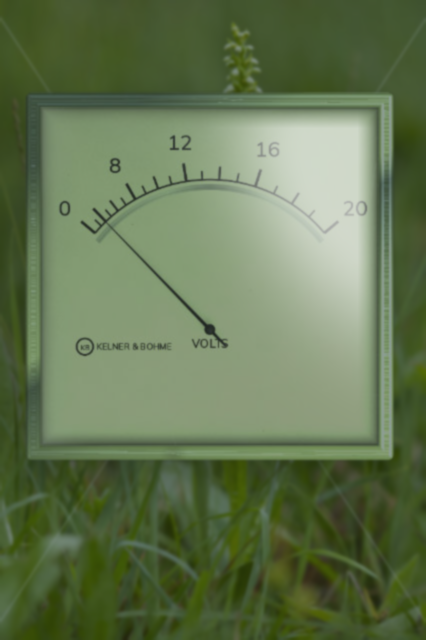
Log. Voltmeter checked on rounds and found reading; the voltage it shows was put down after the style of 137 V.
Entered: 4 V
